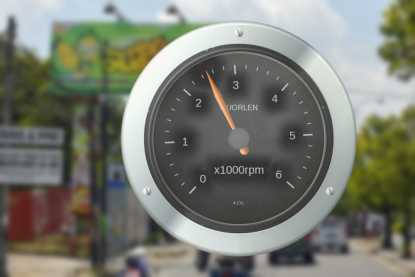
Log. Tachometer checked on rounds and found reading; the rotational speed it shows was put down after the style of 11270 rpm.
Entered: 2500 rpm
